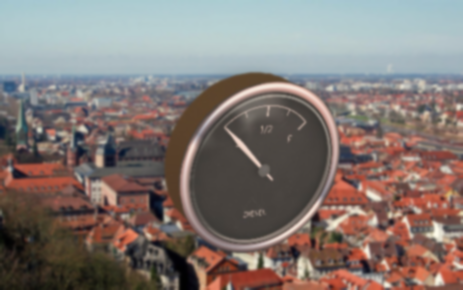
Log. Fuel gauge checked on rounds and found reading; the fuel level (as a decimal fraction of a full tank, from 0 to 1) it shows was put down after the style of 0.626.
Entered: 0
